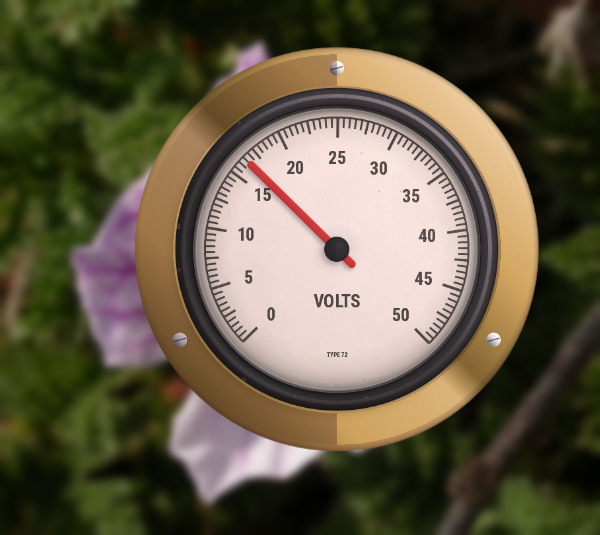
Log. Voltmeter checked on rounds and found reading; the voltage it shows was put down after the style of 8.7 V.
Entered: 16.5 V
